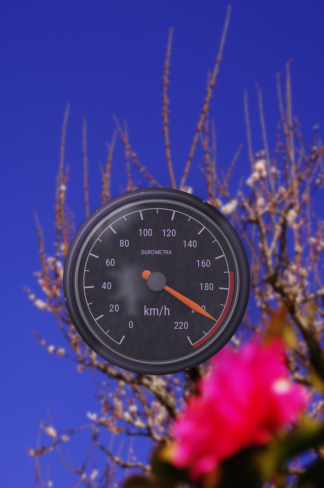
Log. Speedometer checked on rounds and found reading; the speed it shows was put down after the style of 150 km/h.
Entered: 200 km/h
